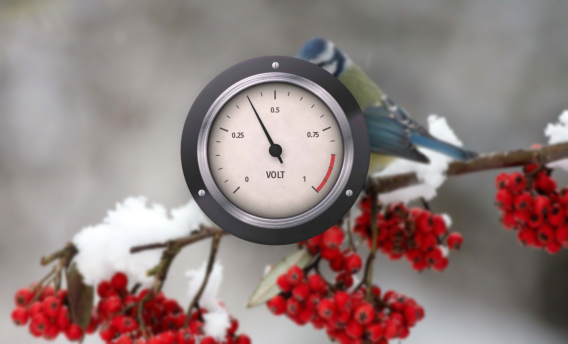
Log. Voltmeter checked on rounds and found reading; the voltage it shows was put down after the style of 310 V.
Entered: 0.4 V
